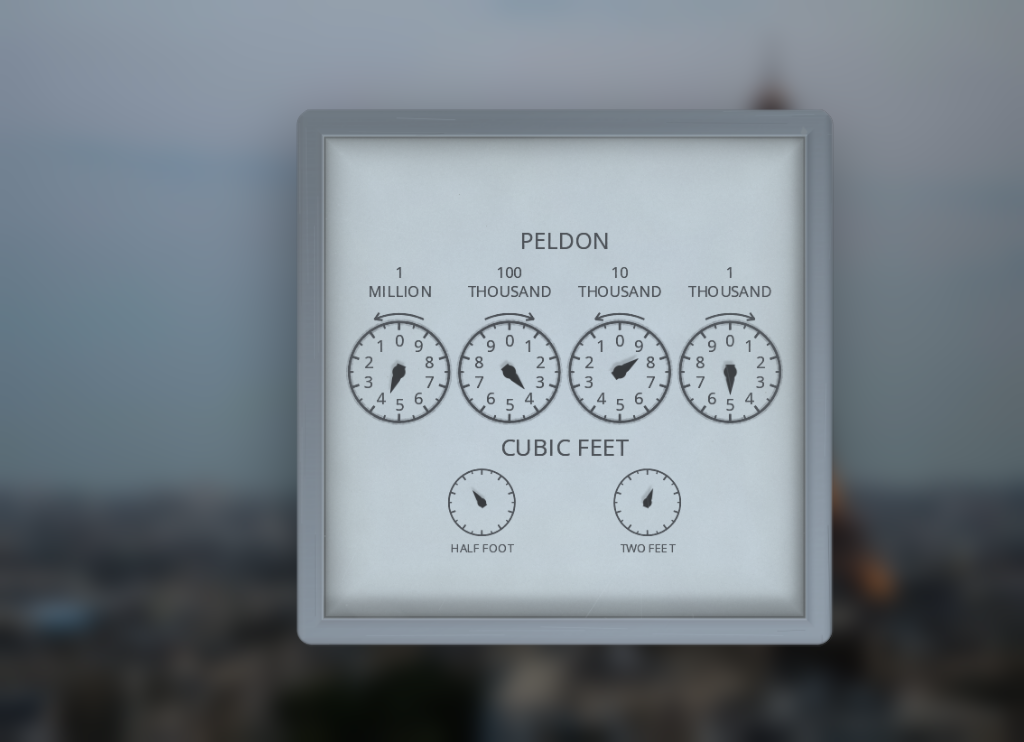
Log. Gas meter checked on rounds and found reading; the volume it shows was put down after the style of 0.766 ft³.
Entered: 438500 ft³
